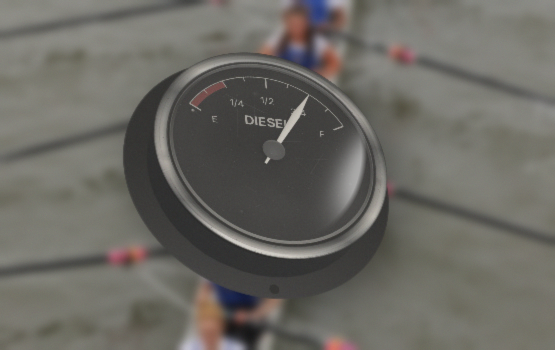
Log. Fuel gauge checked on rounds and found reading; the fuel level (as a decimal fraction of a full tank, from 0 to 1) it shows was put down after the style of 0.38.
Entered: 0.75
